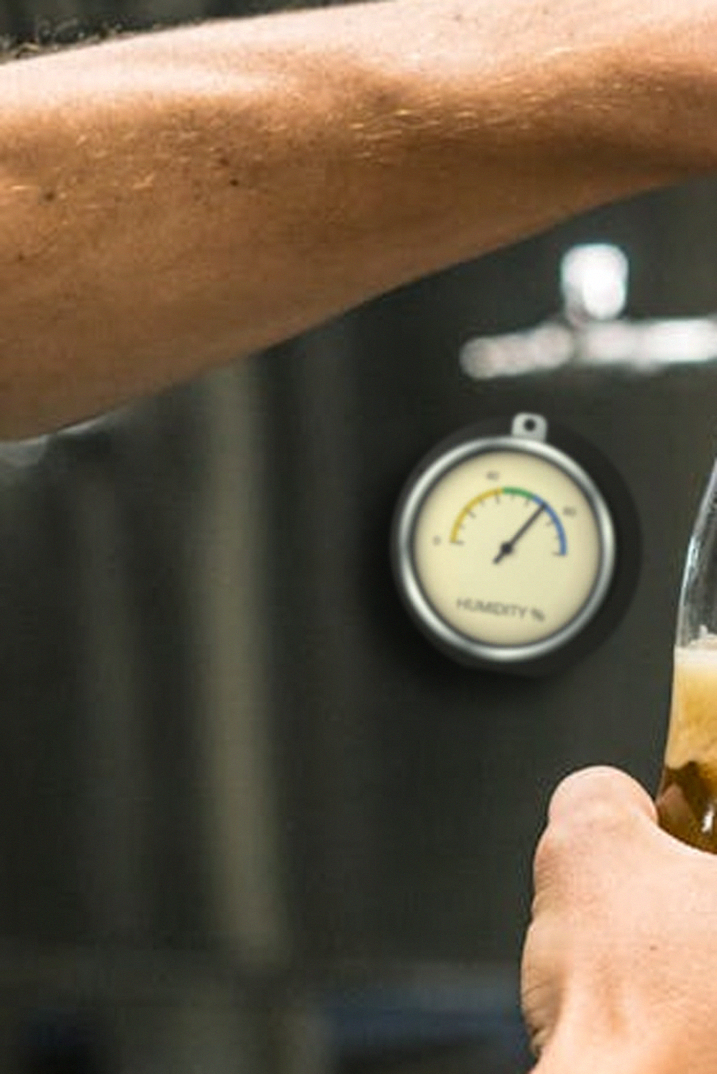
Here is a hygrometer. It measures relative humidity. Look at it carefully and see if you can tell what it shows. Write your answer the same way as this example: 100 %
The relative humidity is 70 %
